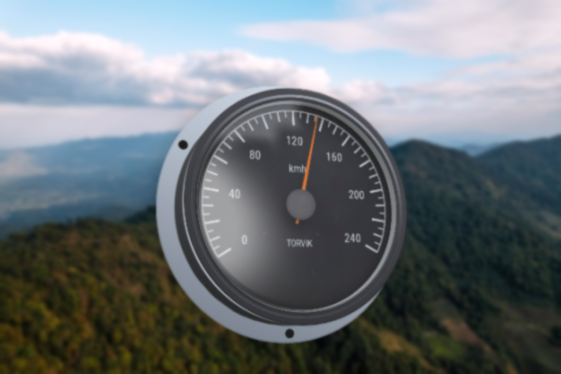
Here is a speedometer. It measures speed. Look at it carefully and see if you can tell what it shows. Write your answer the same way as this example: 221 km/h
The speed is 135 km/h
